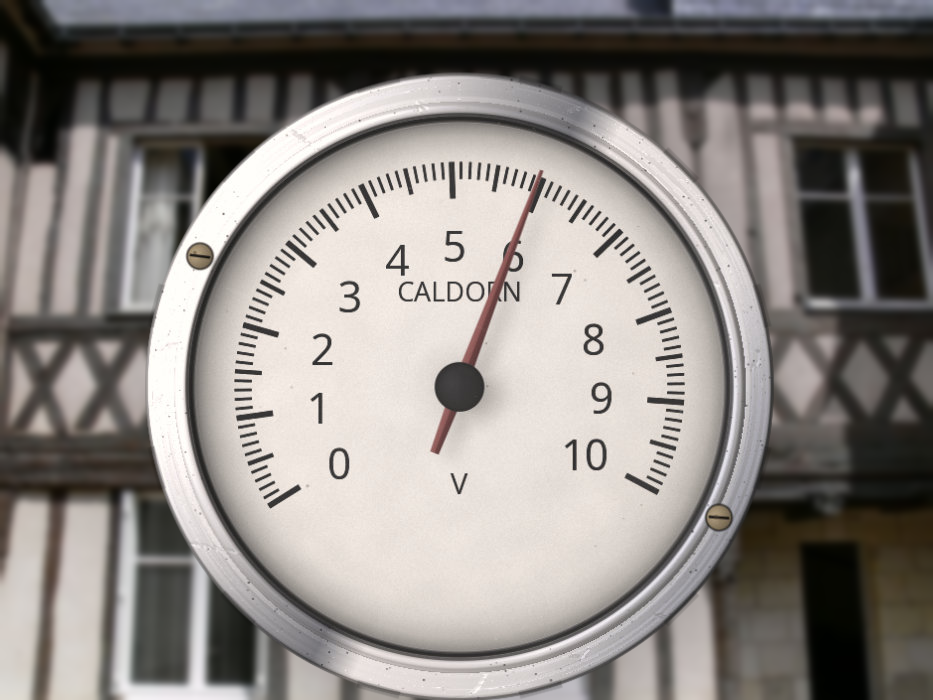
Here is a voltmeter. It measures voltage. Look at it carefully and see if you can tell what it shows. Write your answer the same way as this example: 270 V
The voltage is 5.95 V
